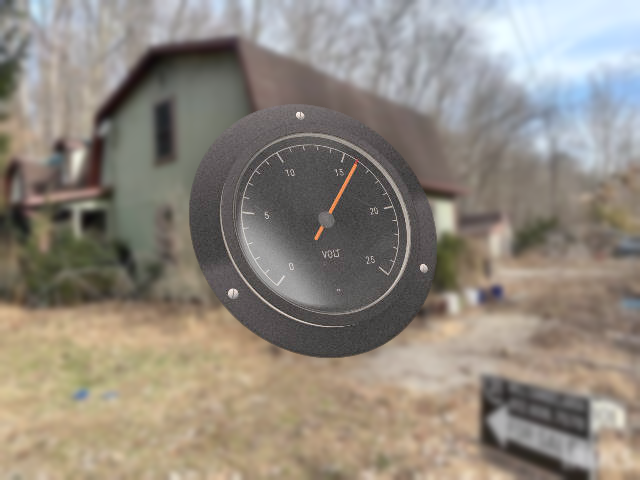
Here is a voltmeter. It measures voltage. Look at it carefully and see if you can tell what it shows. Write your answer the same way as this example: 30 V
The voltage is 16 V
